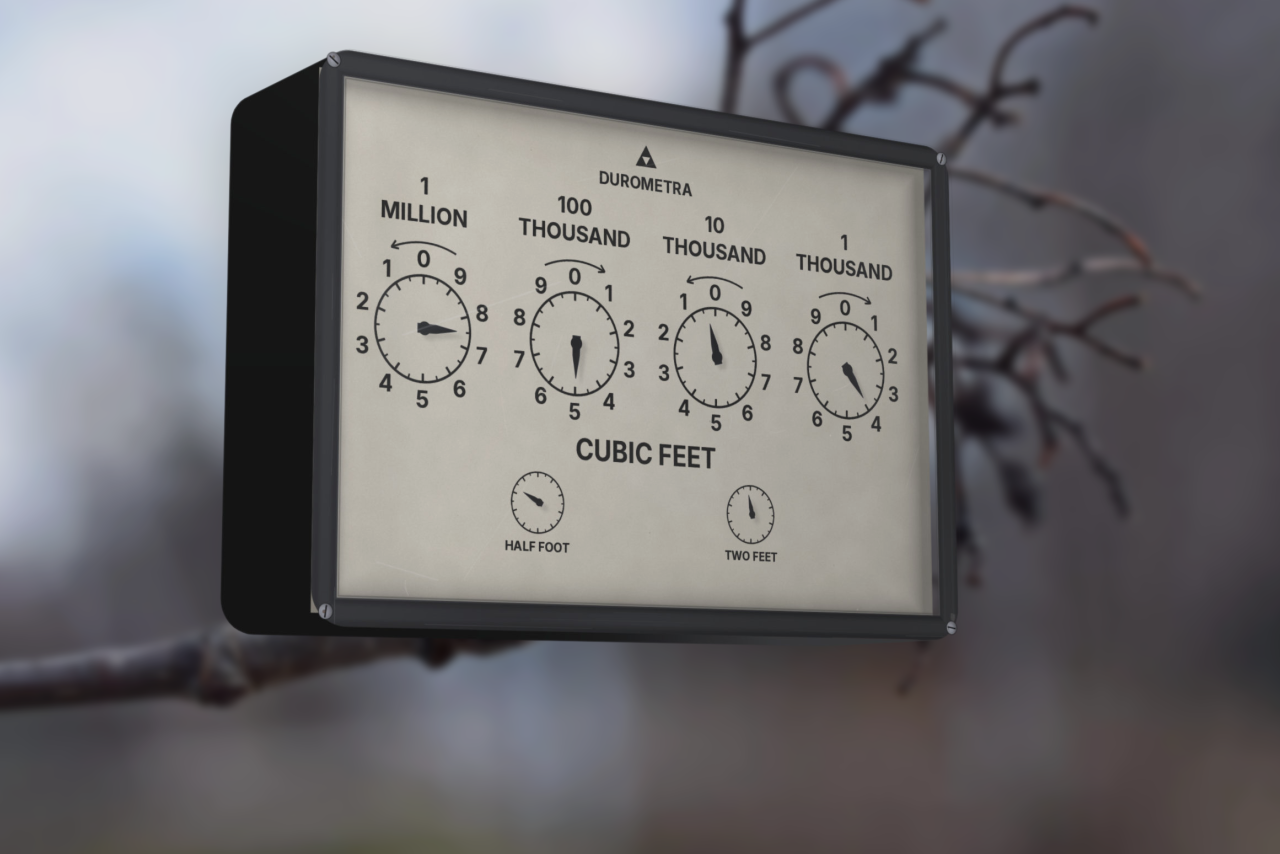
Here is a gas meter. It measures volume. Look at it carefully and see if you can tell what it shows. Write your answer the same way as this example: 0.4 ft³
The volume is 750400 ft³
